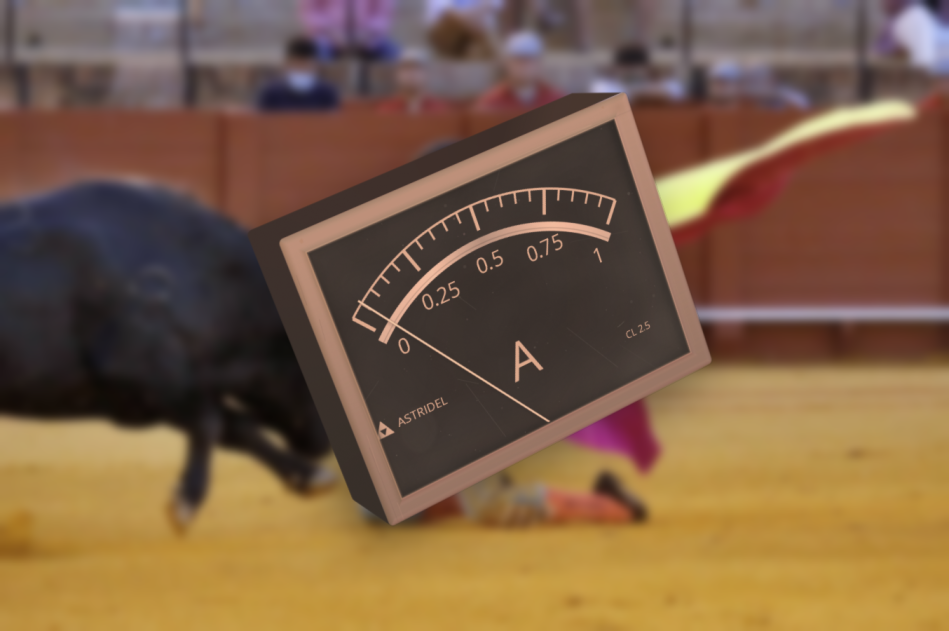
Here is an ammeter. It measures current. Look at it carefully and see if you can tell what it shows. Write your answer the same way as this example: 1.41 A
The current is 0.05 A
